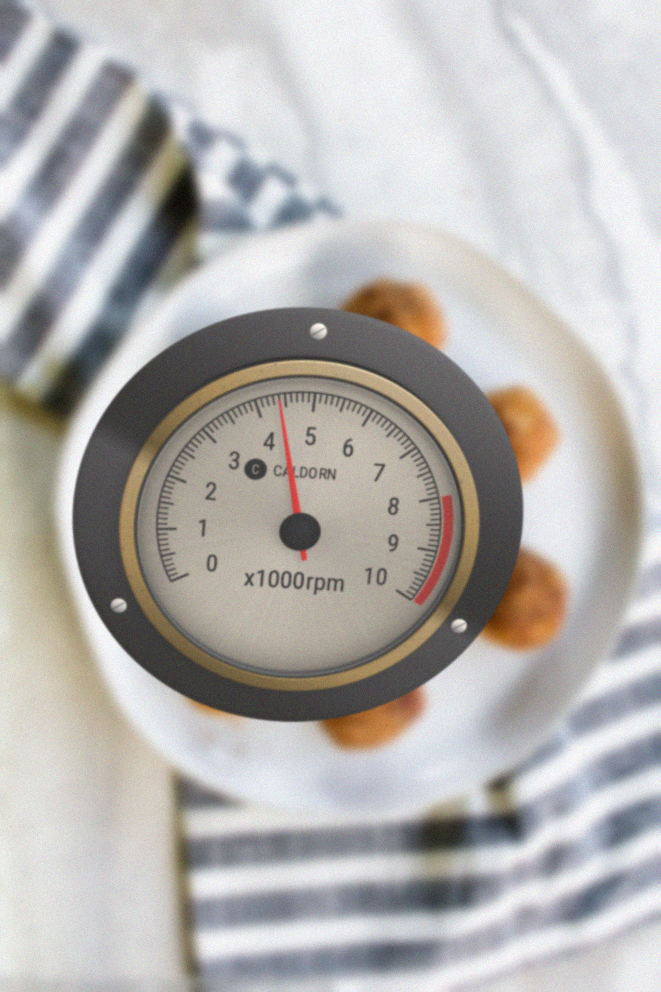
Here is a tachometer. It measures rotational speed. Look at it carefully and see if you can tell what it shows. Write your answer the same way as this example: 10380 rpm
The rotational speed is 4400 rpm
